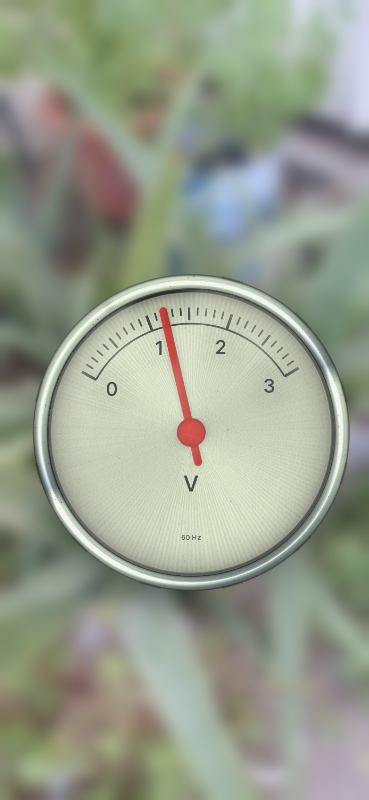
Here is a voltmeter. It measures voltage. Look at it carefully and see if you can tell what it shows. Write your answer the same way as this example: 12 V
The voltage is 1.2 V
